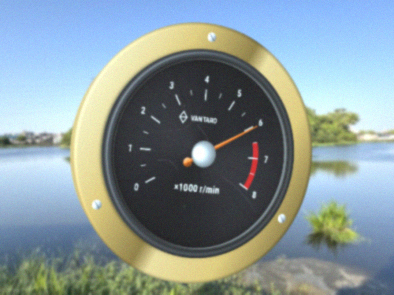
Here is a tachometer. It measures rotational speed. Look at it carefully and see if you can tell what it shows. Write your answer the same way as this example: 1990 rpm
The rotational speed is 6000 rpm
